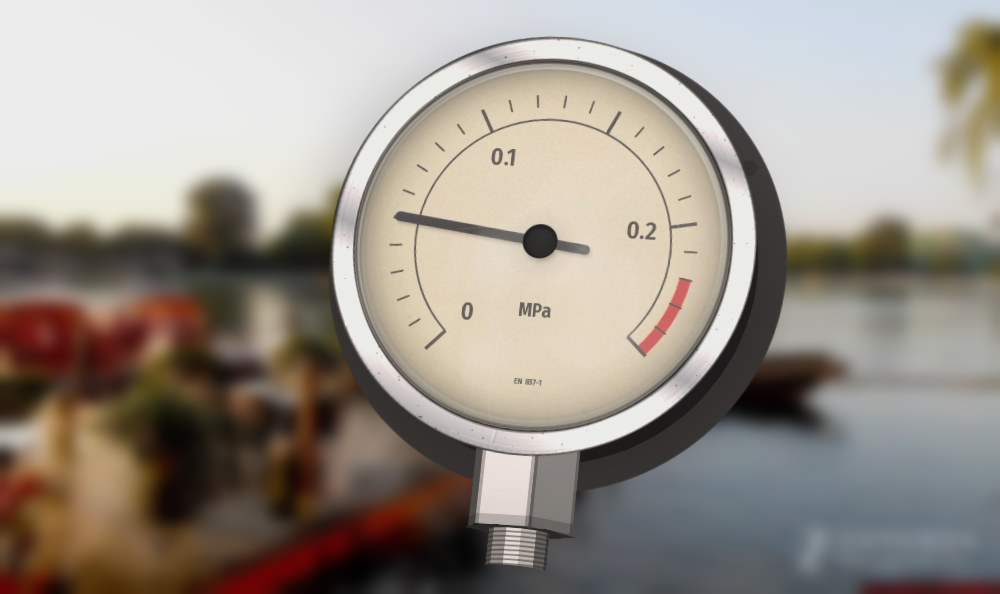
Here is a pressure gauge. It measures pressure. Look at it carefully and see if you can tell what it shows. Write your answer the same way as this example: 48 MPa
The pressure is 0.05 MPa
